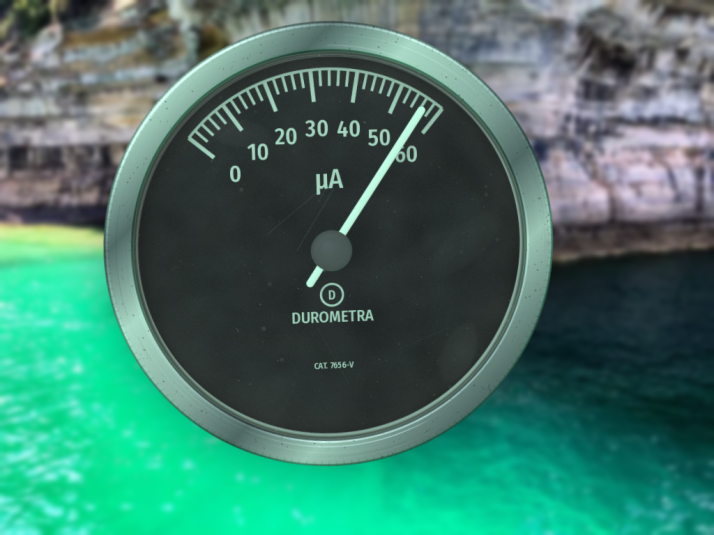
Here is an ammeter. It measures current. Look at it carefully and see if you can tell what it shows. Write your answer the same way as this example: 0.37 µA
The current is 56 µA
